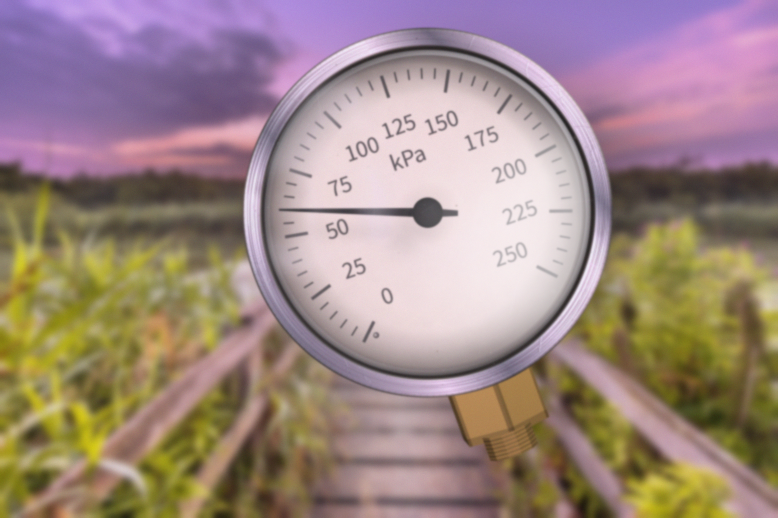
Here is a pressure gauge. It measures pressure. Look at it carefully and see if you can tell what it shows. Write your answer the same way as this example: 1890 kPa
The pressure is 60 kPa
